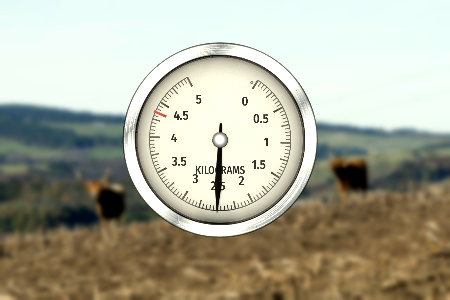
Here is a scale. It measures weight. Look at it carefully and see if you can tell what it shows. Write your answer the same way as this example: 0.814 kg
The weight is 2.5 kg
